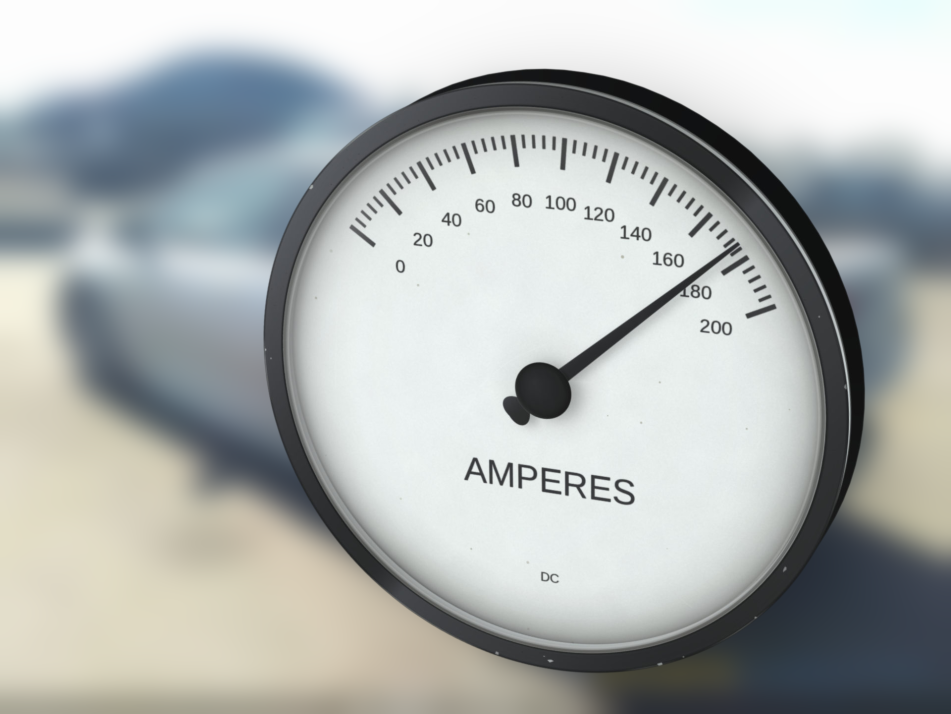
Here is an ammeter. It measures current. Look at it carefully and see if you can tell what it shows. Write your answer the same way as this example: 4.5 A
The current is 174 A
